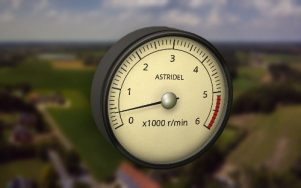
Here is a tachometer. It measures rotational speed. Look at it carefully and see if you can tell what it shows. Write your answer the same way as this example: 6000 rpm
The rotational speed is 400 rpm
